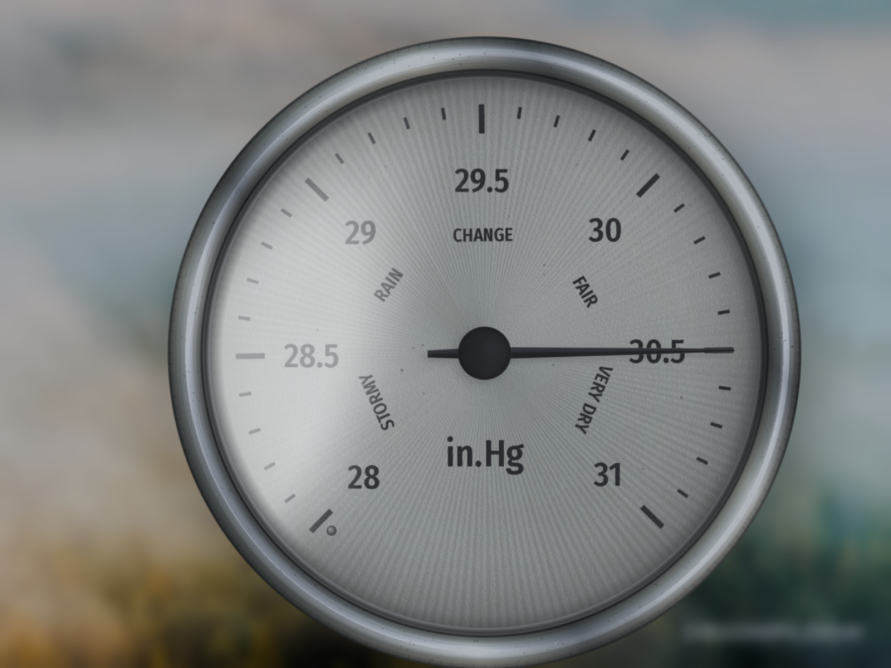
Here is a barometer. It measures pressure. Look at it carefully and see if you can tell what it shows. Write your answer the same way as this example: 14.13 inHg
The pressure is 30.5 inHg
